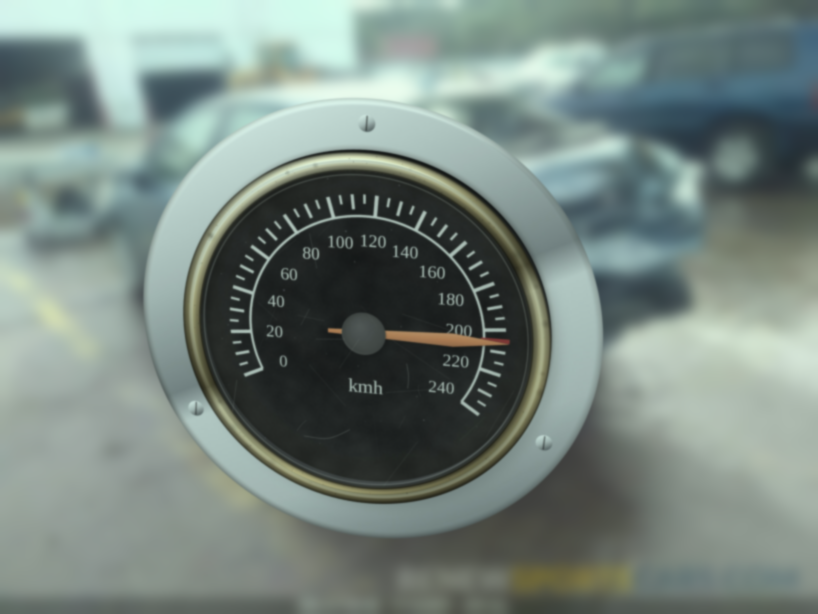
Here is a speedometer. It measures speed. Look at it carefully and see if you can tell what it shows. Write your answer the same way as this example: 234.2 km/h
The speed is 205 km/h
